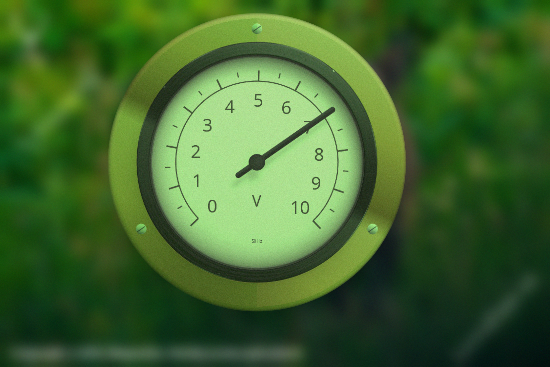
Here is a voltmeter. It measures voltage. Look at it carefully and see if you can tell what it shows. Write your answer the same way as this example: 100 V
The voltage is 7 V
